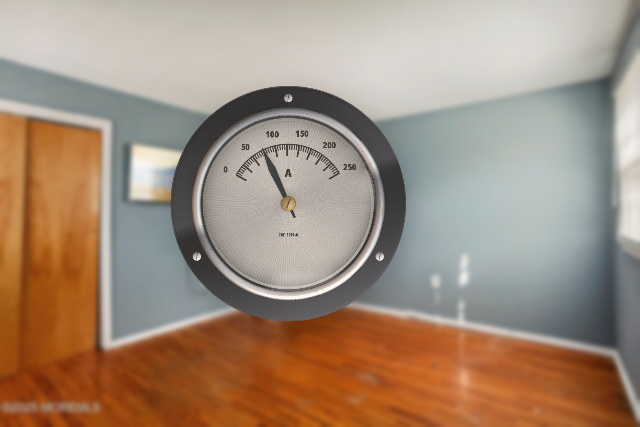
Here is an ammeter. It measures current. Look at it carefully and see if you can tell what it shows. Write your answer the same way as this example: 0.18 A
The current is 75 A
